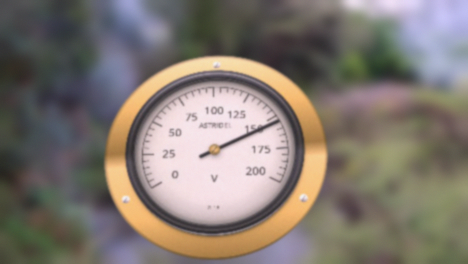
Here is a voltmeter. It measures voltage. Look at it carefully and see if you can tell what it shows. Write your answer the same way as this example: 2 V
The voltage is 155 V
